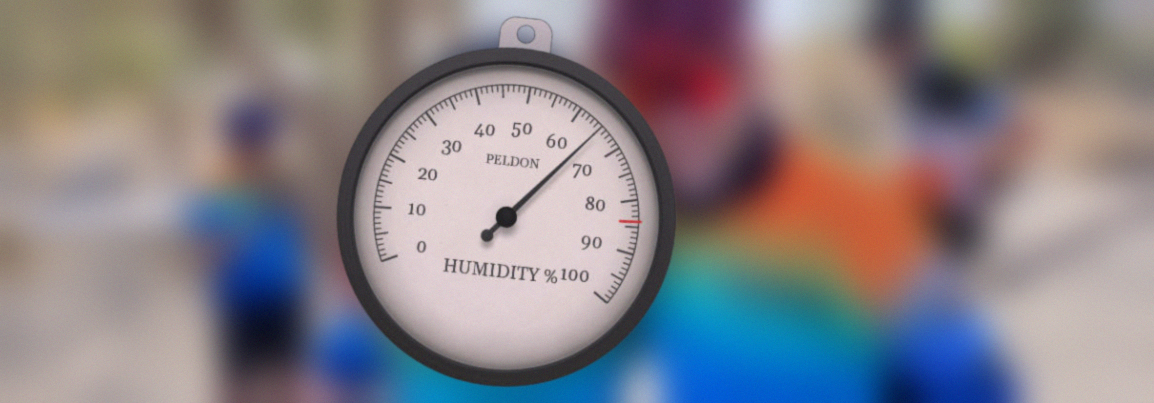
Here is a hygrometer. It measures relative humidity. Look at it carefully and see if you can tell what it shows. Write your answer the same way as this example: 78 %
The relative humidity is 65 %
